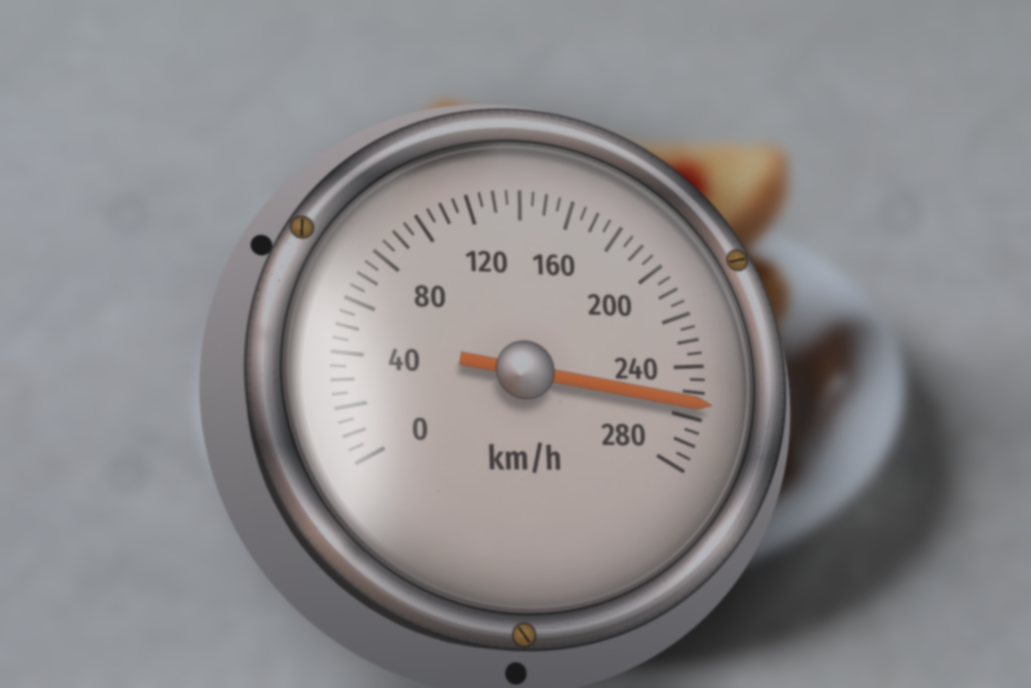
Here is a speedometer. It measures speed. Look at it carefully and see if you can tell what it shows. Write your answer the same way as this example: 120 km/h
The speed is 255 km/h
